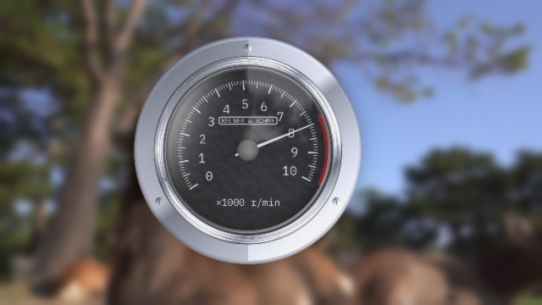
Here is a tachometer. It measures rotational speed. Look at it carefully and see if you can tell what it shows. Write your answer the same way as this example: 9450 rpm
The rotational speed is 8000 rpm
